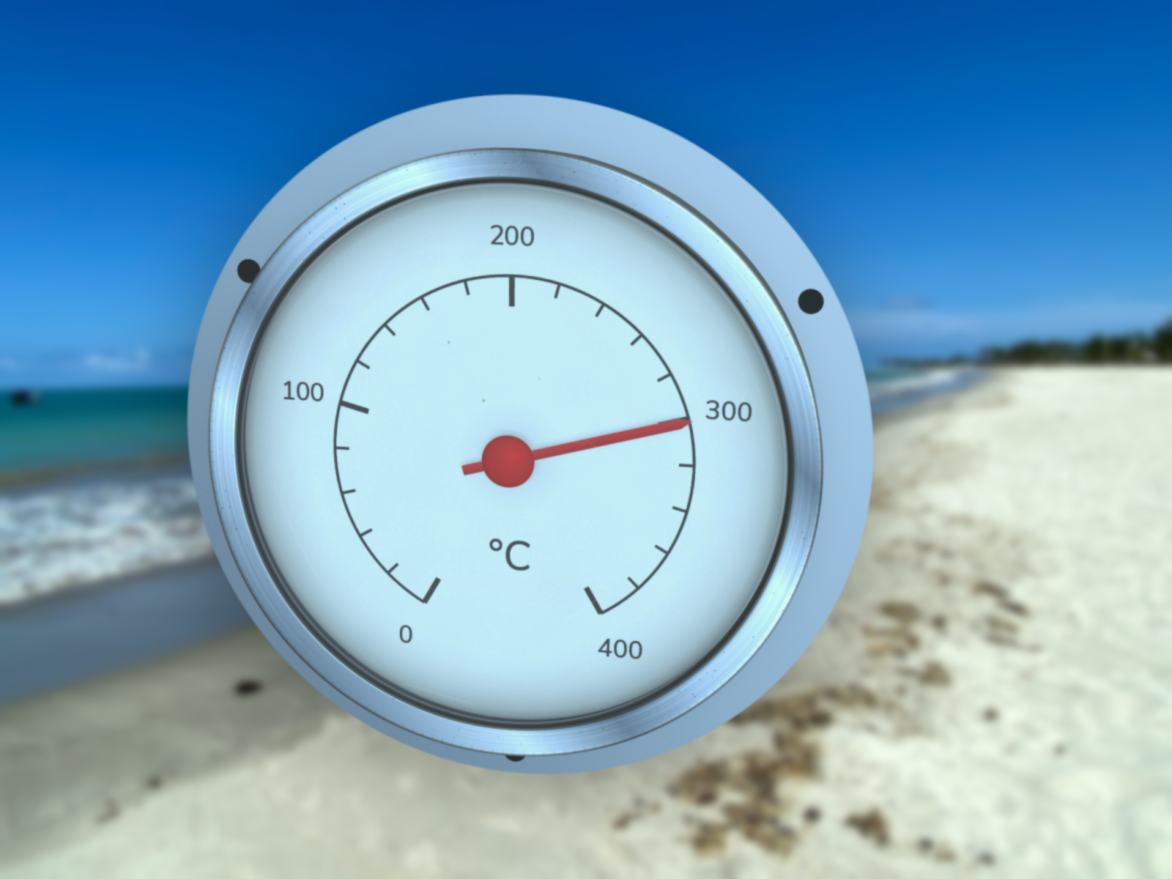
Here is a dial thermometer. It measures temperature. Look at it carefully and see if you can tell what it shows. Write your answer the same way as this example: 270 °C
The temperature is 300 °C
